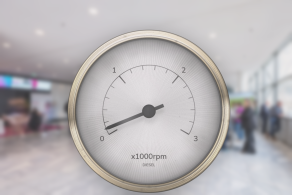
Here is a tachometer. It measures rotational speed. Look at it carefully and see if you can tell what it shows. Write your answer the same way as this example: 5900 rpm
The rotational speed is 100 rpm
